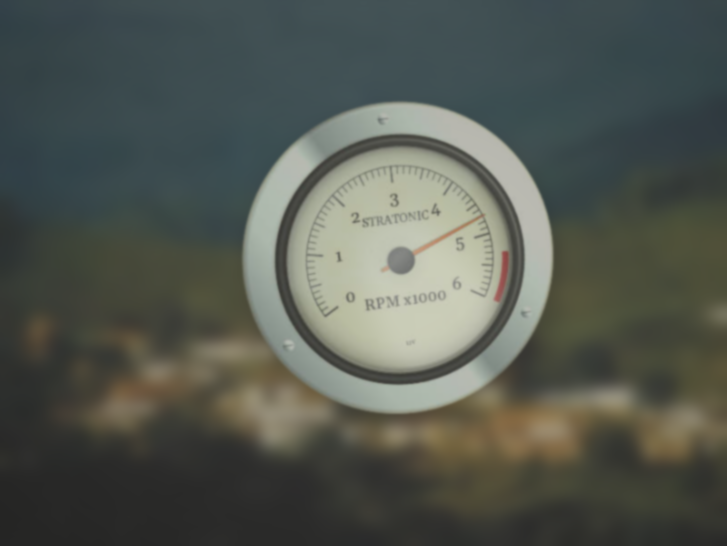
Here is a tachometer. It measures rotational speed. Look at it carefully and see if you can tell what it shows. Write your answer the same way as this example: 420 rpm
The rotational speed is 4700 rpm
